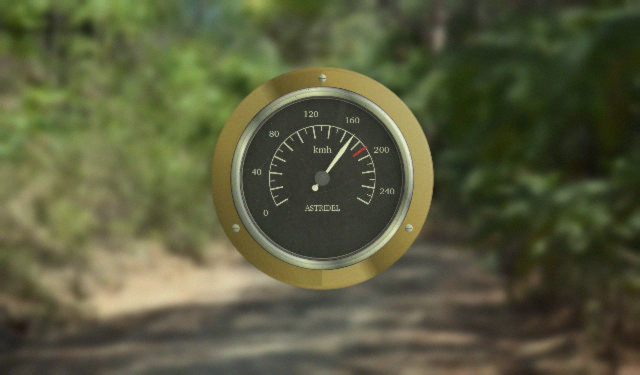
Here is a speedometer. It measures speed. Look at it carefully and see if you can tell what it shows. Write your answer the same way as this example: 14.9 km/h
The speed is 170 km/h
